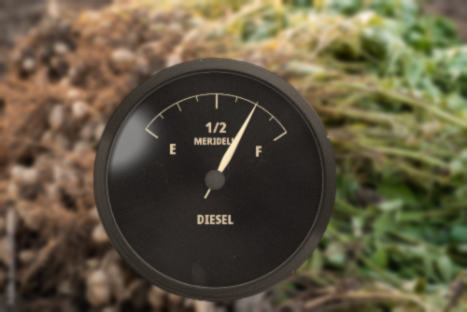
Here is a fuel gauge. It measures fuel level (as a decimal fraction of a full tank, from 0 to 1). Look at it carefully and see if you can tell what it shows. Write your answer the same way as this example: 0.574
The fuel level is 0.75
